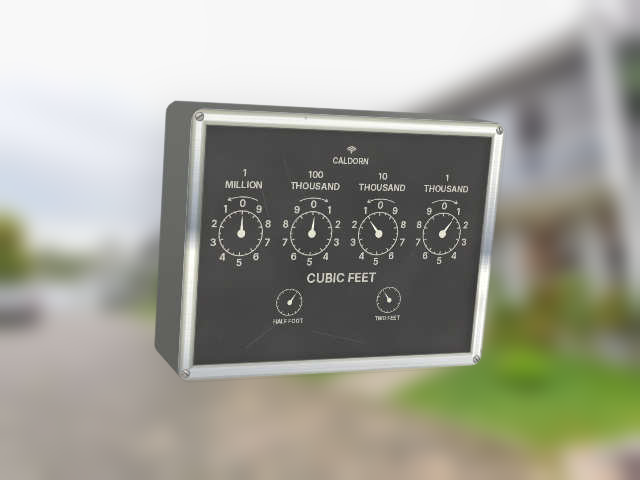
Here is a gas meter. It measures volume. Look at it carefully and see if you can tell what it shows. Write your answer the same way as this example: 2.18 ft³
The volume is 1100 ft³
